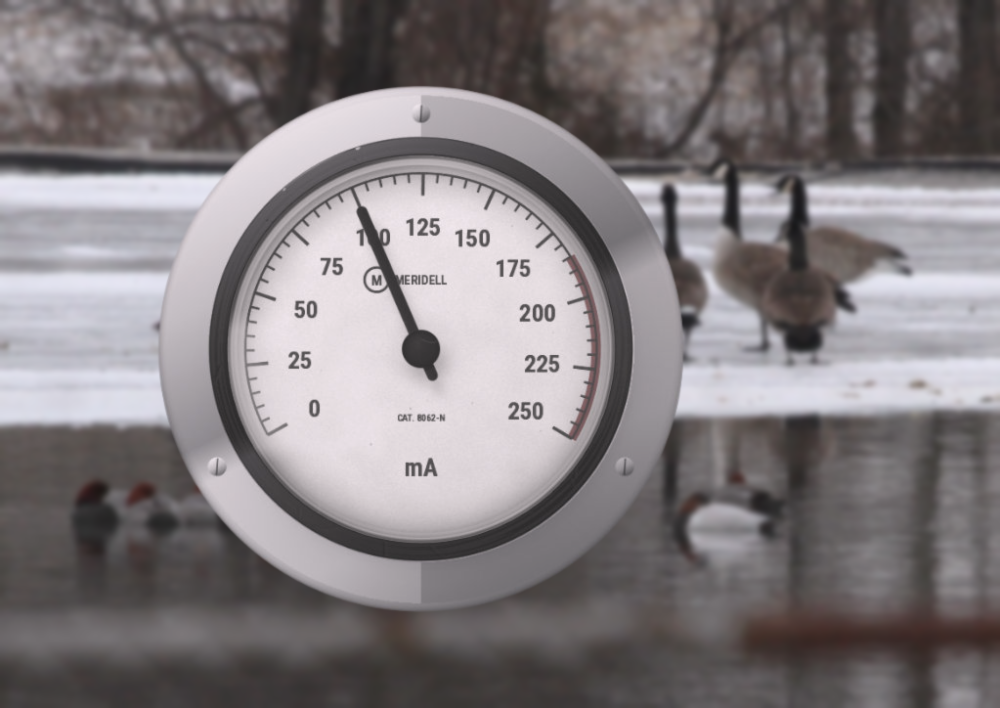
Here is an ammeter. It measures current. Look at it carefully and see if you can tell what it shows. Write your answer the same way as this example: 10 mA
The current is 100 mA
